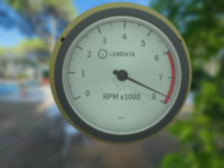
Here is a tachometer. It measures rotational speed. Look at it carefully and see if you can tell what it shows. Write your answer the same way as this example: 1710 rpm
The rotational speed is 7750 rpm
